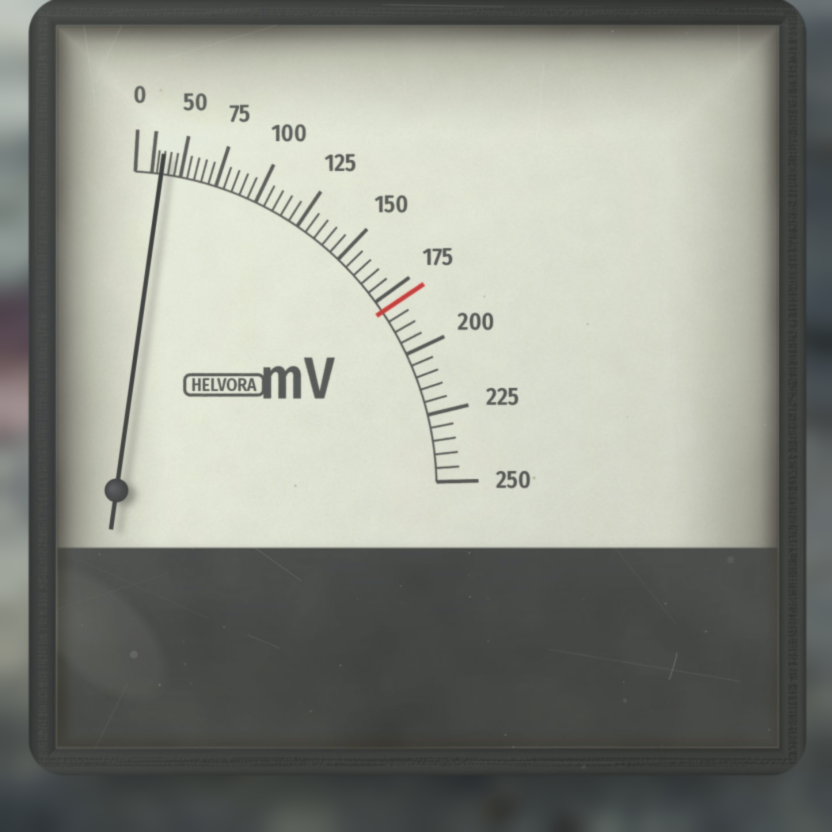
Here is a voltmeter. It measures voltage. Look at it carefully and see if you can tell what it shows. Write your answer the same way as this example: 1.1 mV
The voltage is 35 mV
